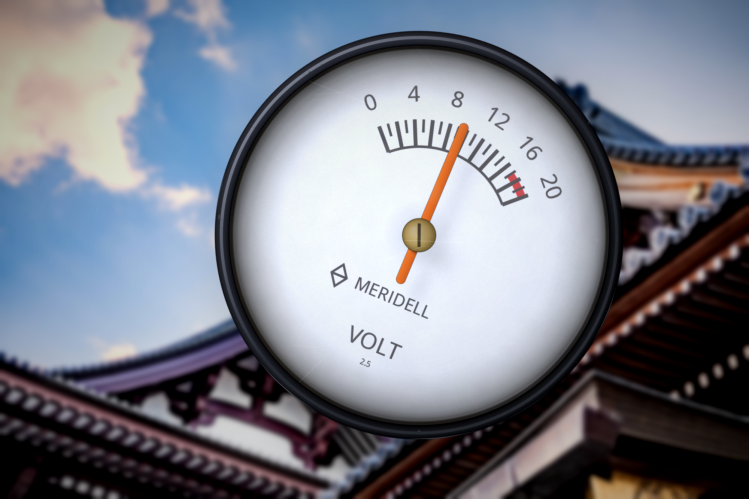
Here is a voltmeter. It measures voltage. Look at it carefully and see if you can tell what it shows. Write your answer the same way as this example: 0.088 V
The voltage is 9.5 V
